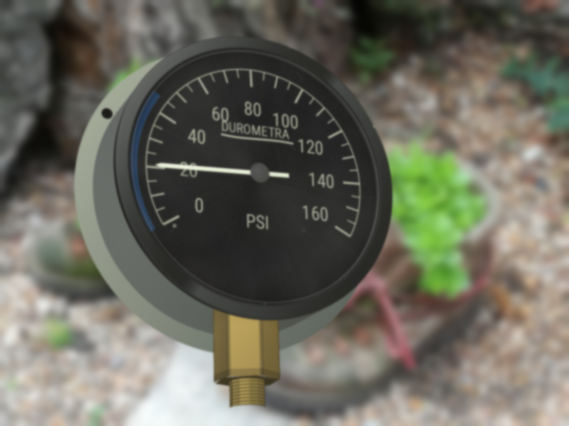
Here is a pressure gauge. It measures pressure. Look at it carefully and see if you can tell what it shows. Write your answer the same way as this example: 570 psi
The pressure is 20 psi
